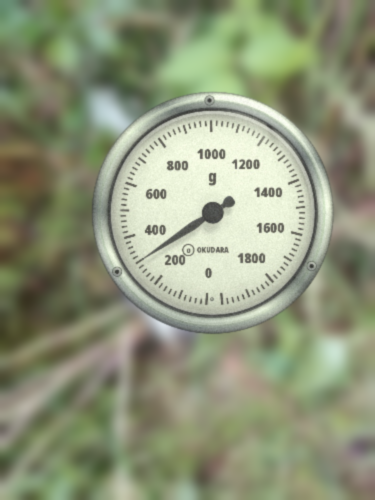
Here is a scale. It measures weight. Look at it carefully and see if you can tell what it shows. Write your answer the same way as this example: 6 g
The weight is 300 g
